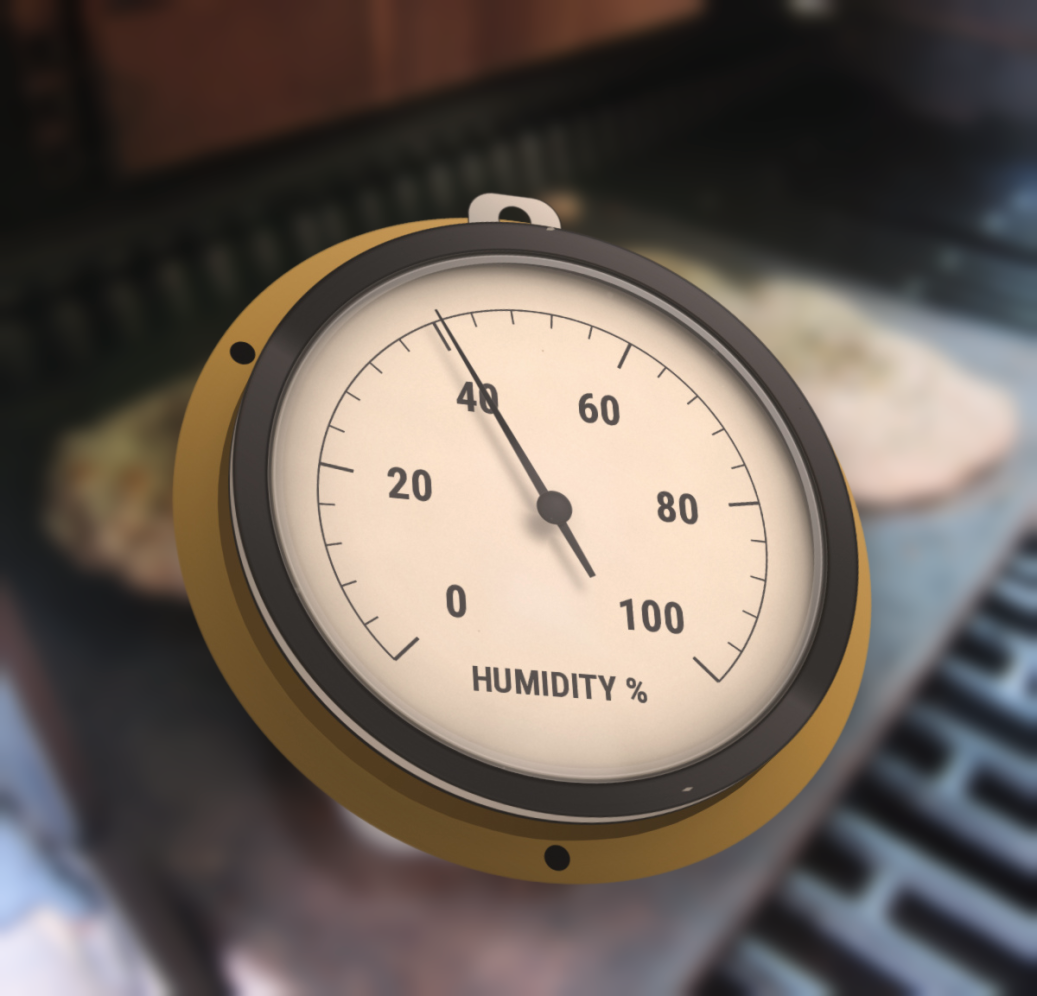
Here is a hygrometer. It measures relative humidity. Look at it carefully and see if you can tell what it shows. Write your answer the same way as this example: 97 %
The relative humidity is 40 %
